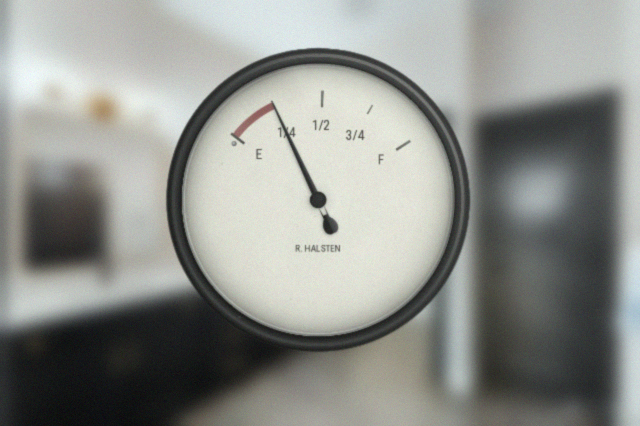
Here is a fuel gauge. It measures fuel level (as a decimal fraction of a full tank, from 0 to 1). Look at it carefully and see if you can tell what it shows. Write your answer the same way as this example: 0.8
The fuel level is 0.25
